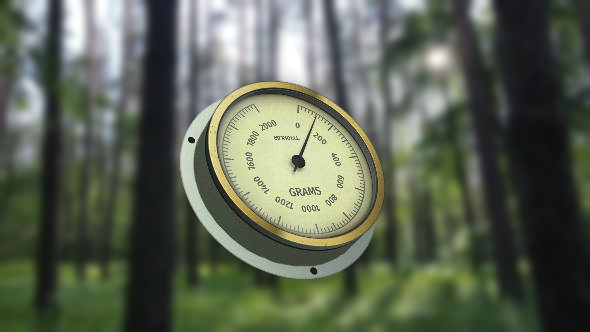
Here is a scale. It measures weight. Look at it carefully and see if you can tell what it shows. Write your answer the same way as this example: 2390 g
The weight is 100 g
